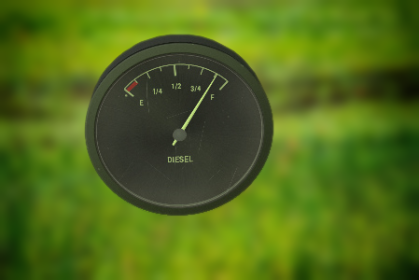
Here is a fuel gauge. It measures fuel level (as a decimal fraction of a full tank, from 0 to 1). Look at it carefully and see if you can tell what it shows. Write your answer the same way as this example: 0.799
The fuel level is 0.875
